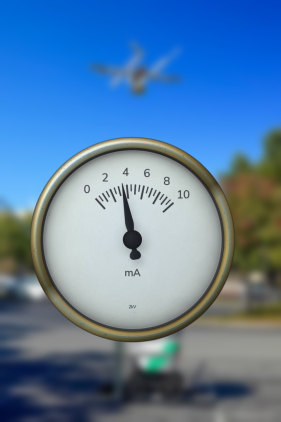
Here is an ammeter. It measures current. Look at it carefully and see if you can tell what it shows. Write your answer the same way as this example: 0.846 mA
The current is 3.5 mA
